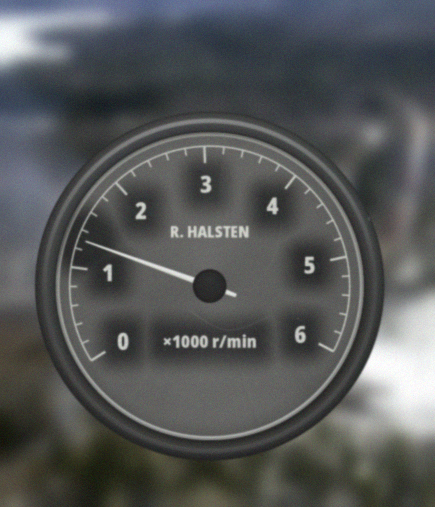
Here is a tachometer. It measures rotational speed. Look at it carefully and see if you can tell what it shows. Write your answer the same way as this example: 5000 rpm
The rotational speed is 1300 rpm
